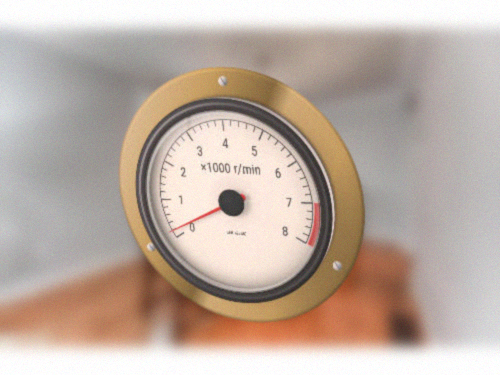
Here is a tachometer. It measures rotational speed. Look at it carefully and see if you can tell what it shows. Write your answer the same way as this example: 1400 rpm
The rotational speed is 200 rpm
